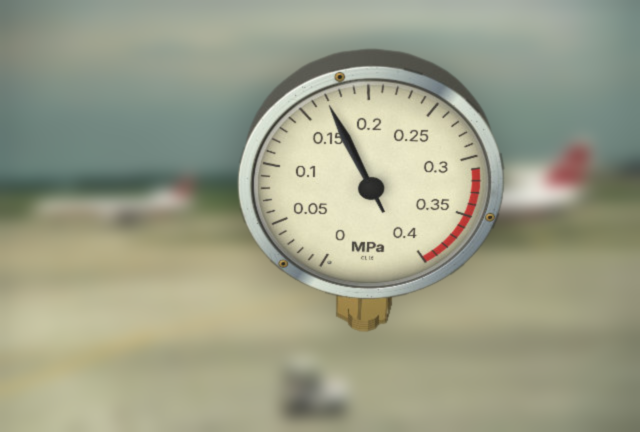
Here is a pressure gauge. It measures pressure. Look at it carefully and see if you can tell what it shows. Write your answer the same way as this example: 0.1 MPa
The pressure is 0.17 MPa
